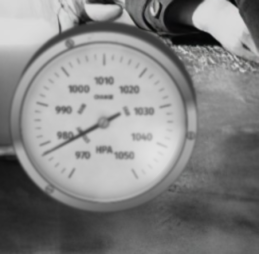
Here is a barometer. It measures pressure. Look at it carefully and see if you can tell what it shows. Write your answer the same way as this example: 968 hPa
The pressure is 978 hPa
